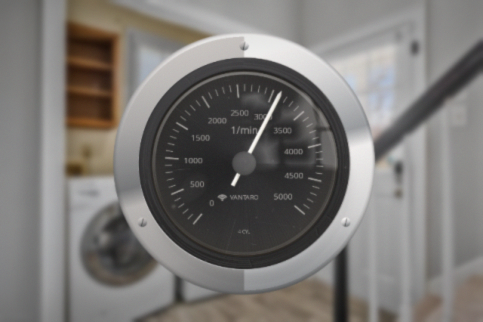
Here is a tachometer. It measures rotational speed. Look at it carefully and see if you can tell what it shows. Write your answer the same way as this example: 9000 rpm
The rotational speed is 3100 rpm
